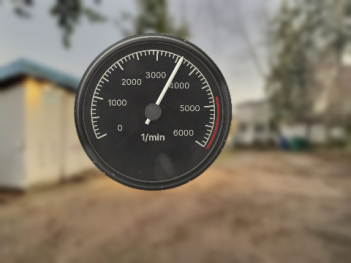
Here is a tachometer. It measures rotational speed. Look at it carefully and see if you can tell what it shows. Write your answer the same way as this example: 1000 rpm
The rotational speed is 3600 rpm
